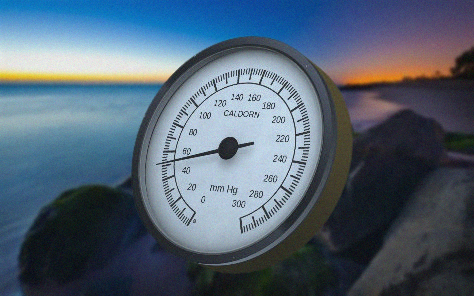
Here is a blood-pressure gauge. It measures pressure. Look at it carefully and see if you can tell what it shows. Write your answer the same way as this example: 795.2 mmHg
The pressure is 50 mmHg
